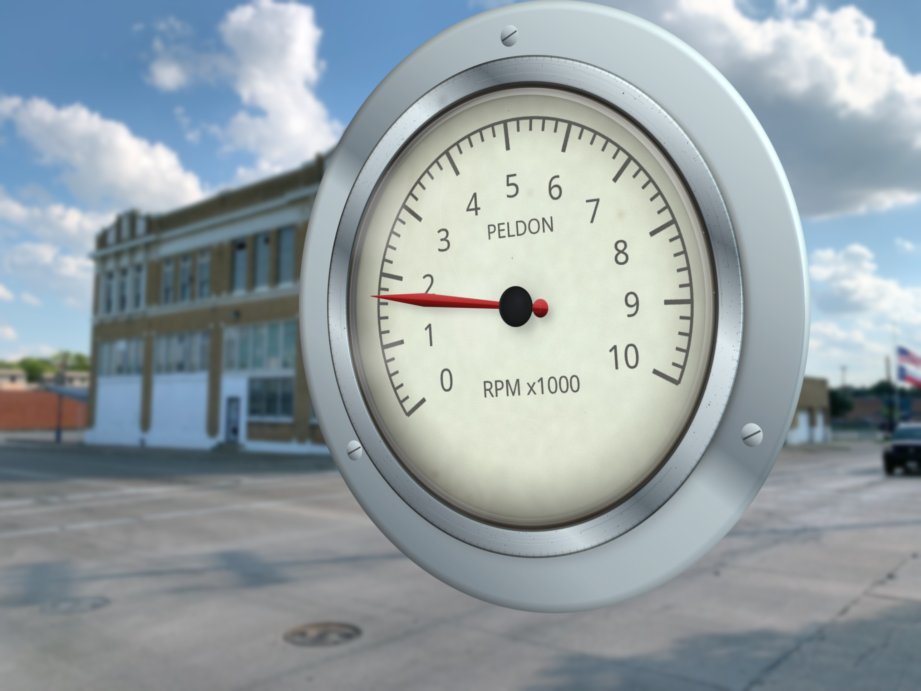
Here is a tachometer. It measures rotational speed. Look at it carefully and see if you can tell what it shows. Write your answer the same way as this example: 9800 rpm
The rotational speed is 1700 rpm
